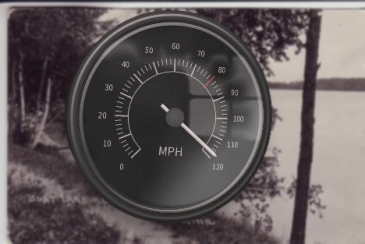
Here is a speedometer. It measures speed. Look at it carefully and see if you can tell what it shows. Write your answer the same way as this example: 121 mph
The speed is 118 mph
